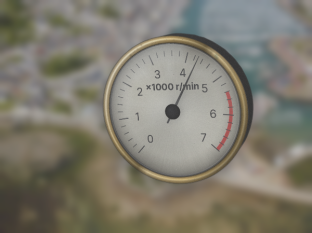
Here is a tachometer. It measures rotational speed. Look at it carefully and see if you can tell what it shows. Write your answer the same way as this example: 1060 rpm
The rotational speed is 4300 rpm
